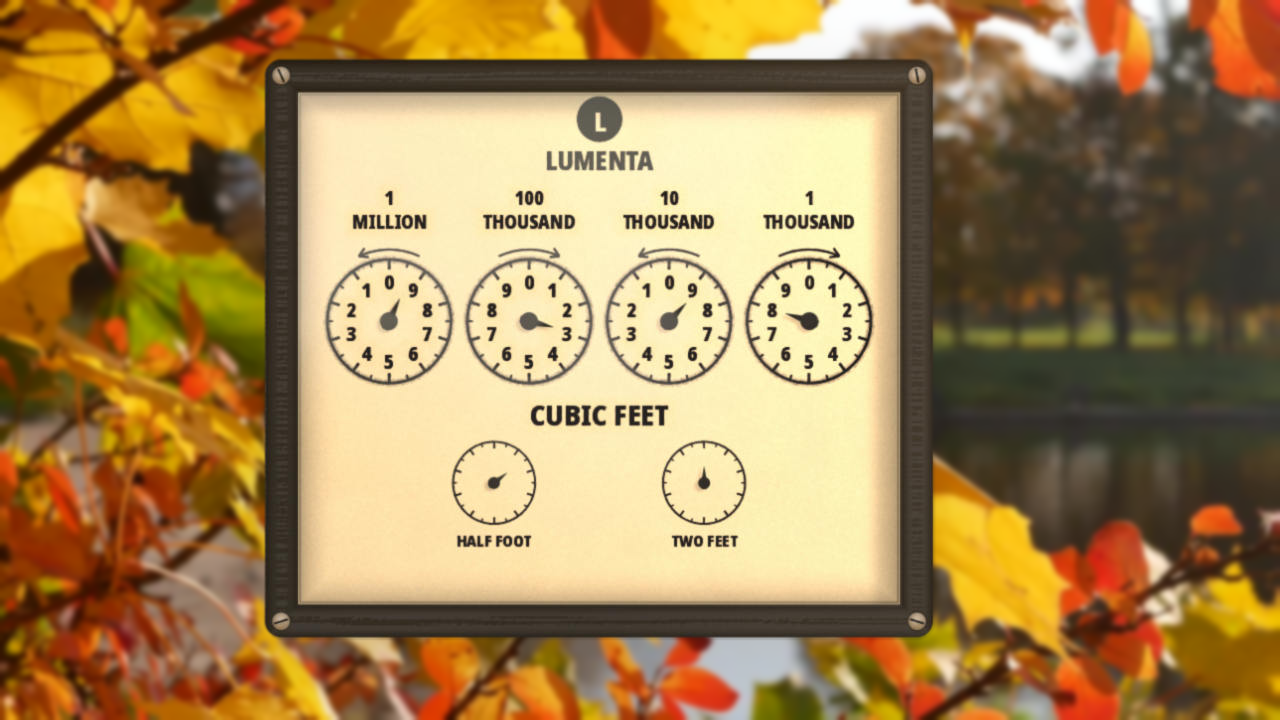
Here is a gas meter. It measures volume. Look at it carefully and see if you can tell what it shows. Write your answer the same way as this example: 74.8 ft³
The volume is 928800 ft³
